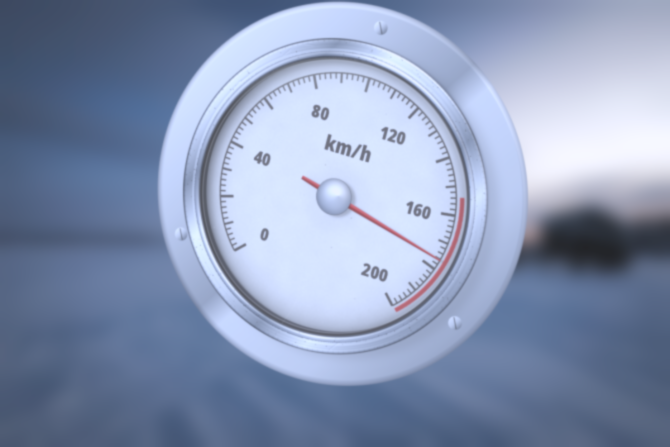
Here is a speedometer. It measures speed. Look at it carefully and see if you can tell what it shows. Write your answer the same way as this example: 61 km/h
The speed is 176 km/h
